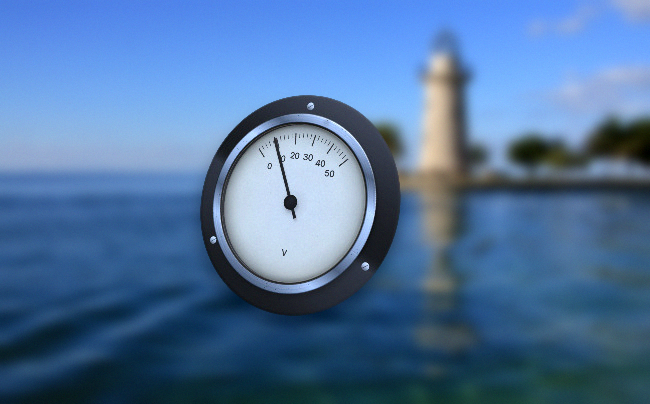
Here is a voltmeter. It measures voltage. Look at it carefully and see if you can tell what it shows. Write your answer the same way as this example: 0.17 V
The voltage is 10 V
